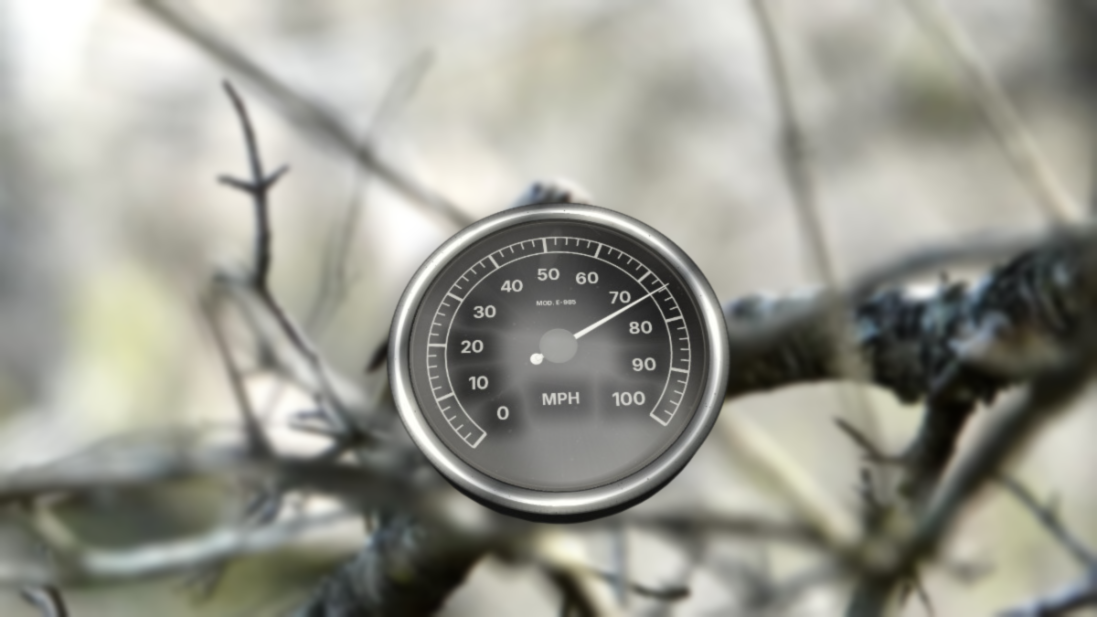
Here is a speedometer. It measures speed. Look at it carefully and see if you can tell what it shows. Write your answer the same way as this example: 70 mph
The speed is 74 mph
